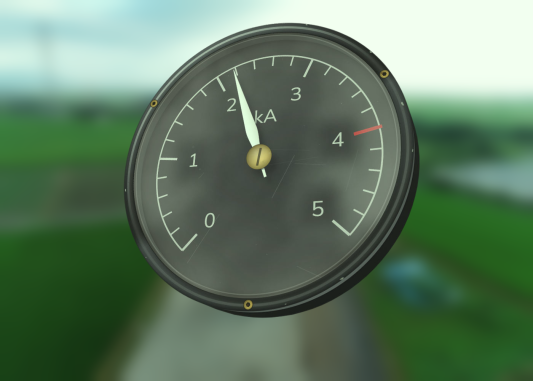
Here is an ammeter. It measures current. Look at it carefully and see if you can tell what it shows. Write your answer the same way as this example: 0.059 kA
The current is 2.2 kA
